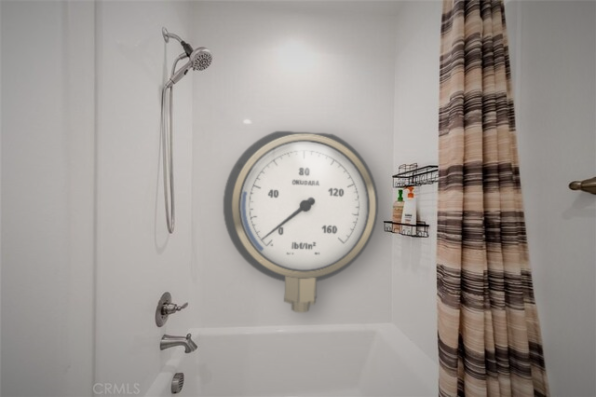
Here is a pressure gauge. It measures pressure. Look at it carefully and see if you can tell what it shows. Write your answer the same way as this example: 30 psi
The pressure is 5 psi
